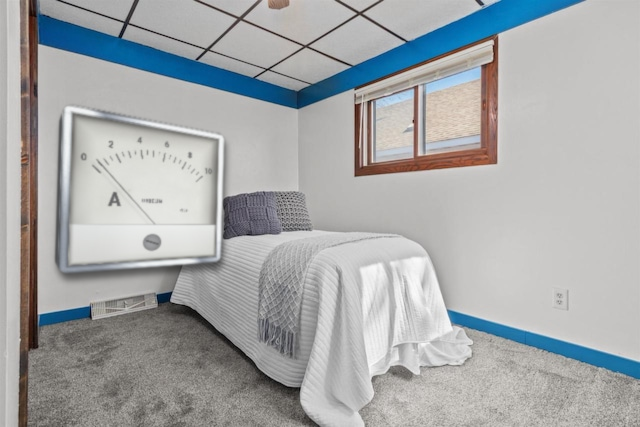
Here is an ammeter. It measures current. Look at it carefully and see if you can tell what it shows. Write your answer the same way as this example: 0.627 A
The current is 0.5 A
